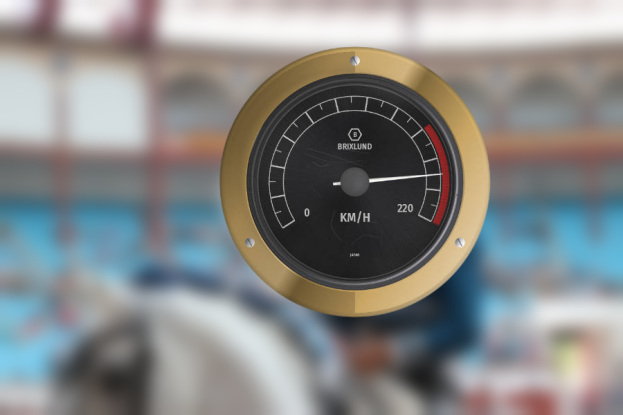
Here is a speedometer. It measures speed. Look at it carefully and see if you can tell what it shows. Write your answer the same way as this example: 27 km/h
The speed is 190 km/h
